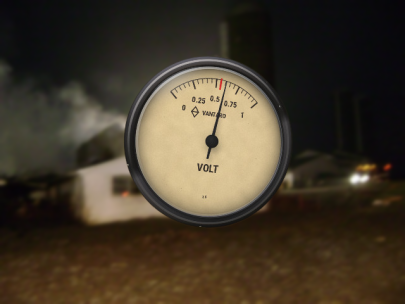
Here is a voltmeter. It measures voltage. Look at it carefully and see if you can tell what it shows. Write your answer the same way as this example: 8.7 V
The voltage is 0.6 V
